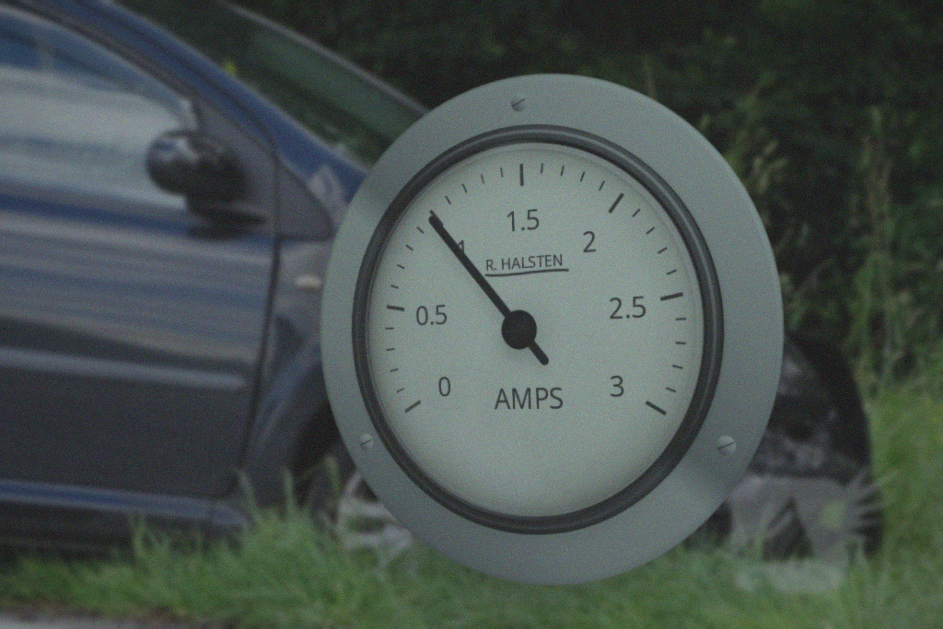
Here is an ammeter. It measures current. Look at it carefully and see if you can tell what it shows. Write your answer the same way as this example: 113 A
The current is 1 A
